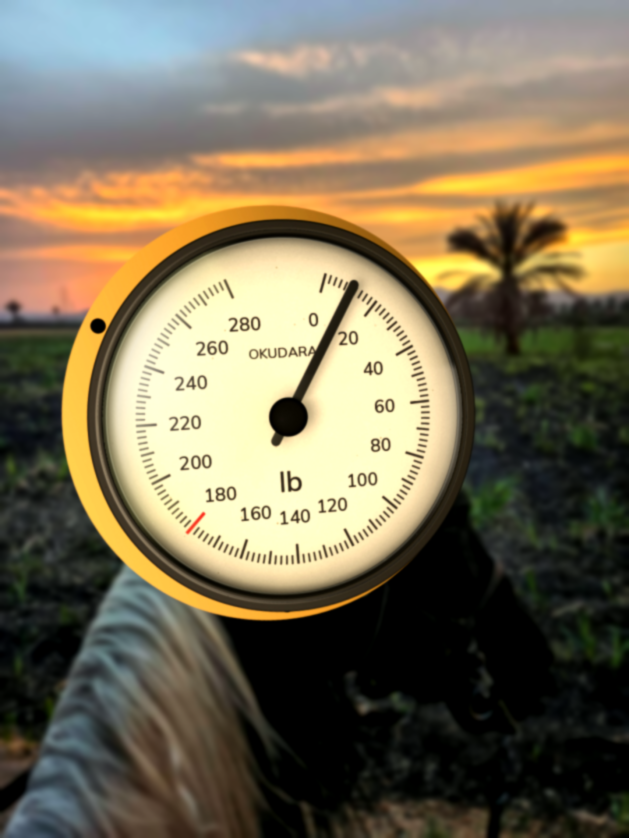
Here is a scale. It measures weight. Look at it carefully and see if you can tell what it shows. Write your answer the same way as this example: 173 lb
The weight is 10 lb
